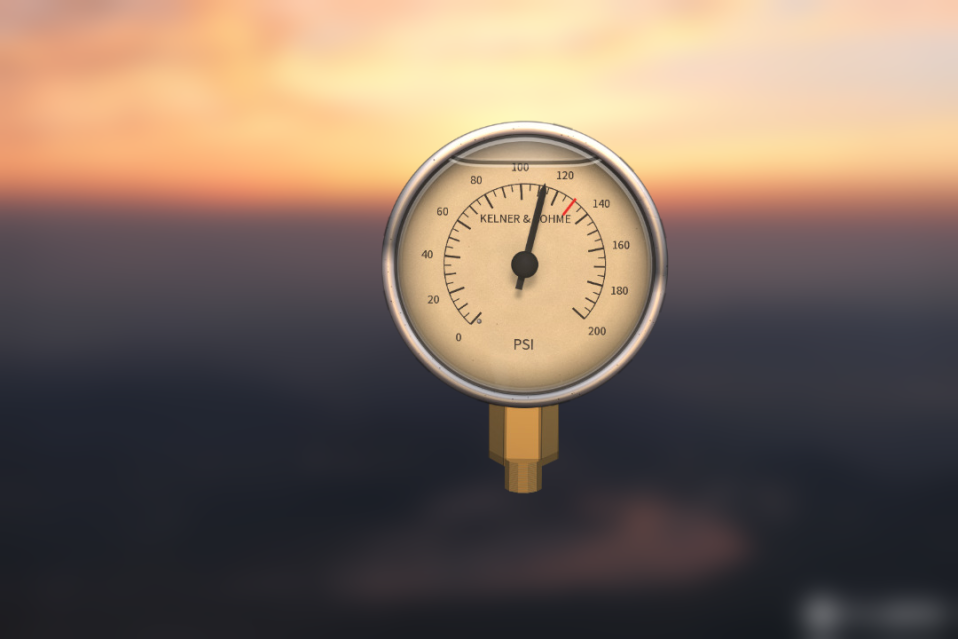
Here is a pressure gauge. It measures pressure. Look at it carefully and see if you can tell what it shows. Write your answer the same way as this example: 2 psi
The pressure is 112.5 psi
